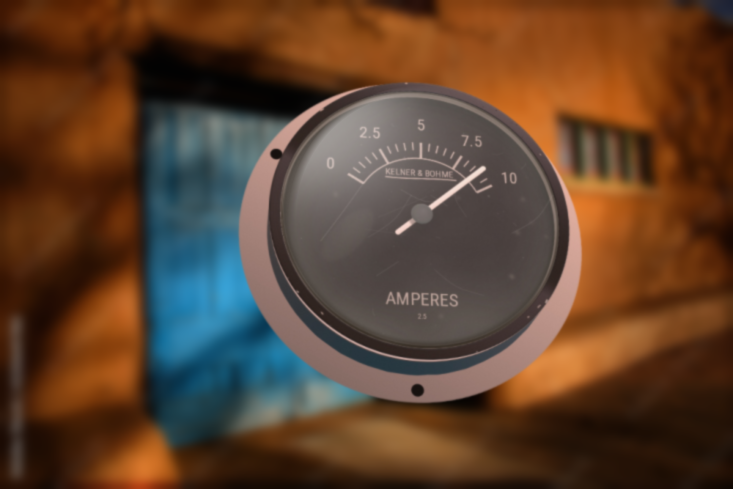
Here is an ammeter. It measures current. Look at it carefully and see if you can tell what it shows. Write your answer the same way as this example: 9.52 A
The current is 9 A
